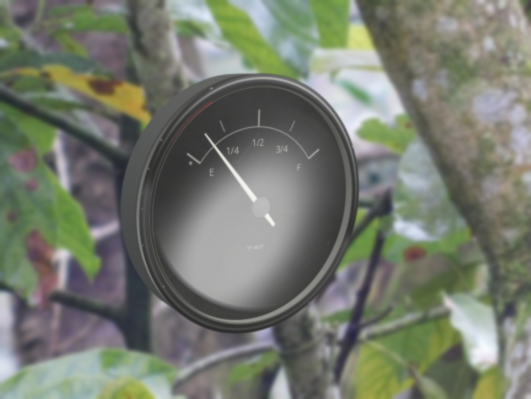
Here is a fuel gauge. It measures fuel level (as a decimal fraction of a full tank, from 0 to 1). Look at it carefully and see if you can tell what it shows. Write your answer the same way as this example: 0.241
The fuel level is 0.125
